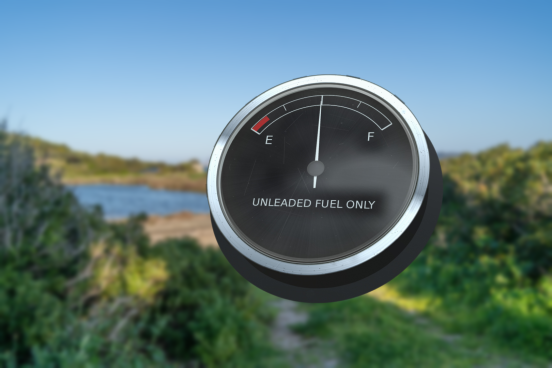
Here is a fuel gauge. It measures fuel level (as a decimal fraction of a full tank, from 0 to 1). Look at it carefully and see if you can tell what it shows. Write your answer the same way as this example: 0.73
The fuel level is 0.5
